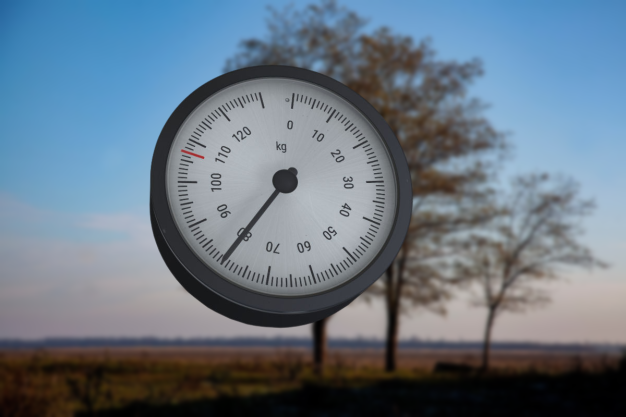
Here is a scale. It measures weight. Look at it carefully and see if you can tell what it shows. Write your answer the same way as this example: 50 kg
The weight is 80 kg
